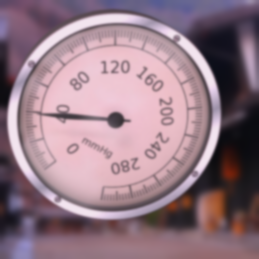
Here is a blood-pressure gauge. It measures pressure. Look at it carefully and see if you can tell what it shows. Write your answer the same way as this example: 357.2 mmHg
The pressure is 40 mmHg
